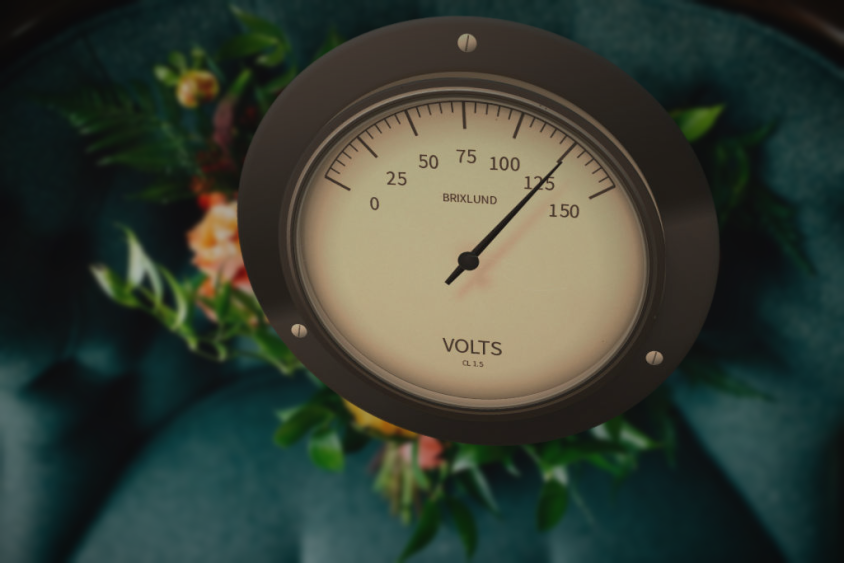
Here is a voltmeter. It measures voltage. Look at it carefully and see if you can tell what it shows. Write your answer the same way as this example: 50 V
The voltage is 125 V
